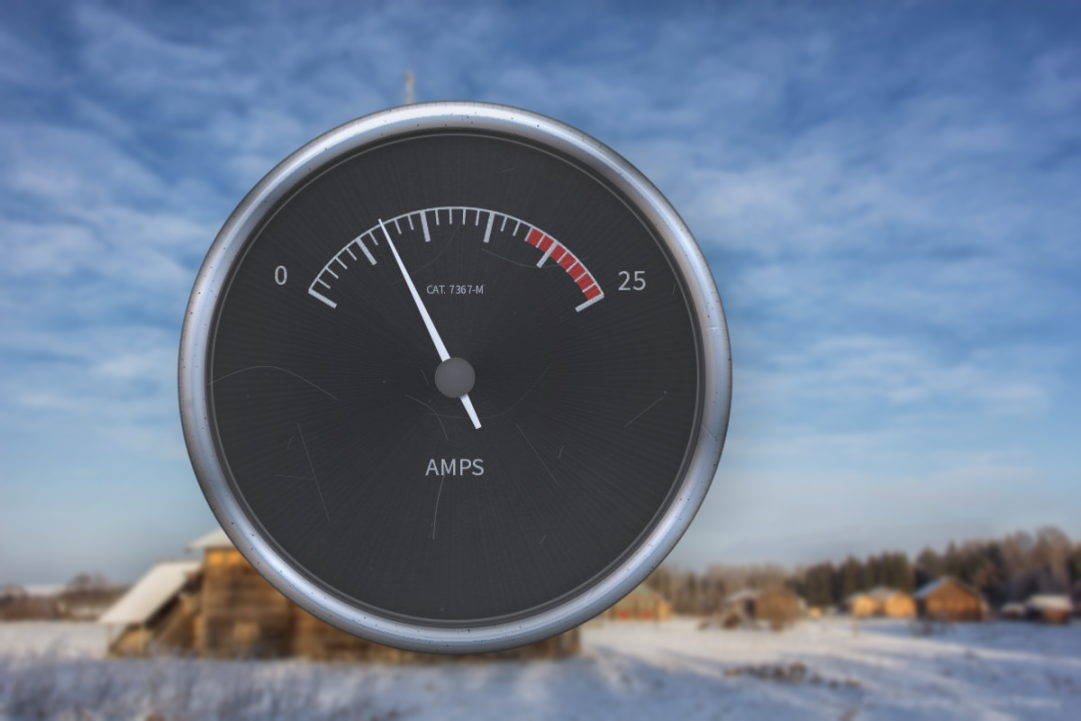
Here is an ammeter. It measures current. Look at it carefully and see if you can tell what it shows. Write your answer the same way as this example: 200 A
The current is 7 A
